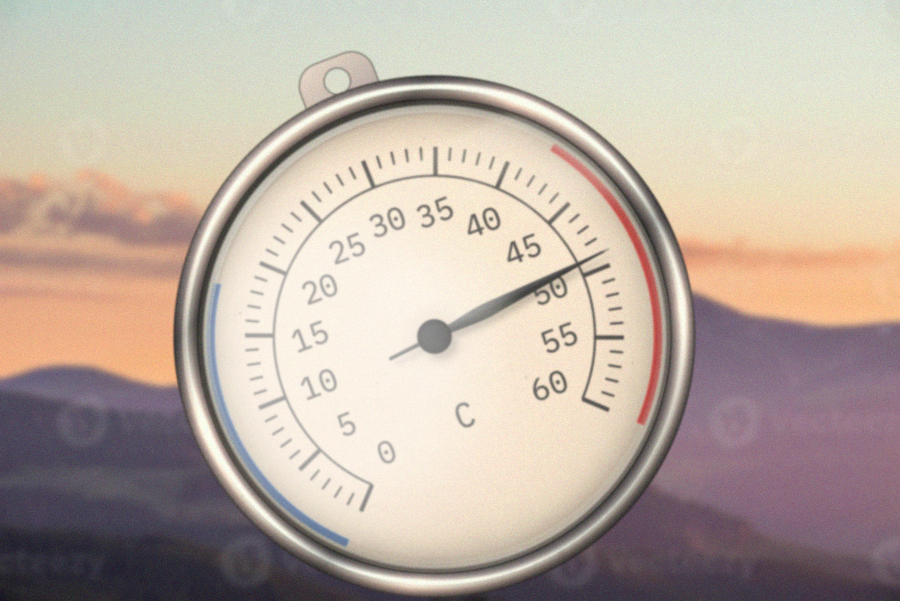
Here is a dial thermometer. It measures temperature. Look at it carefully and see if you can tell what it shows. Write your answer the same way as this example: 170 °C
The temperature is 49 °C
